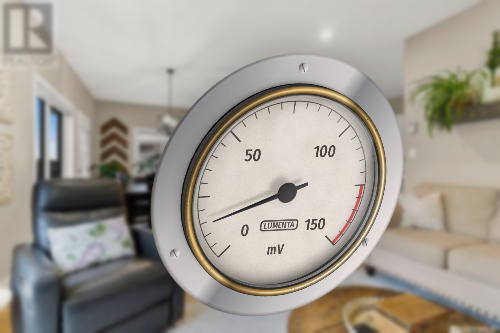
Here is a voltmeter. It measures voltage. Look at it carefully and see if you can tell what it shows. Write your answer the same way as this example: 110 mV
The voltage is 15 mV
